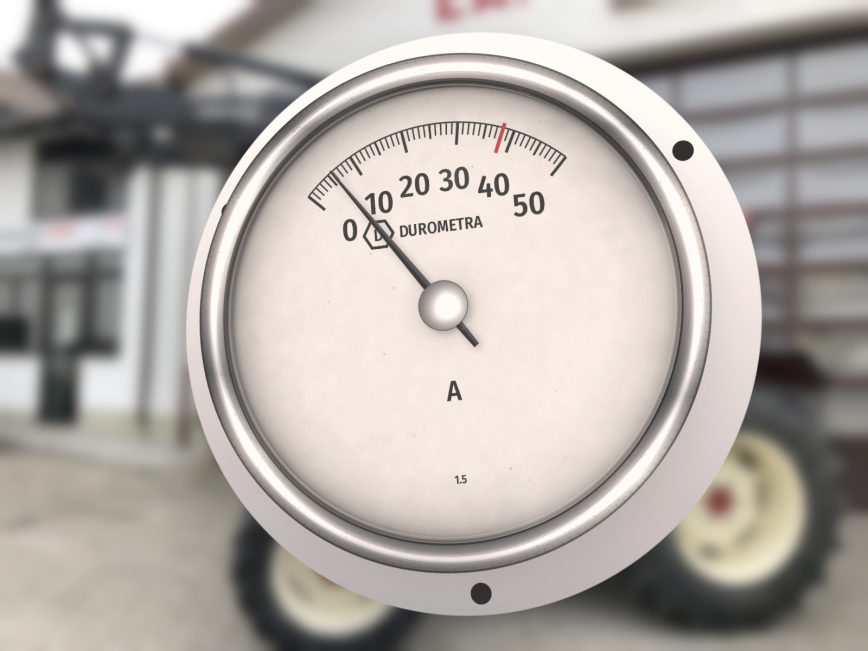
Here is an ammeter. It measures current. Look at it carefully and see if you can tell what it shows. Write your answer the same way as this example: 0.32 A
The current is 6 A
